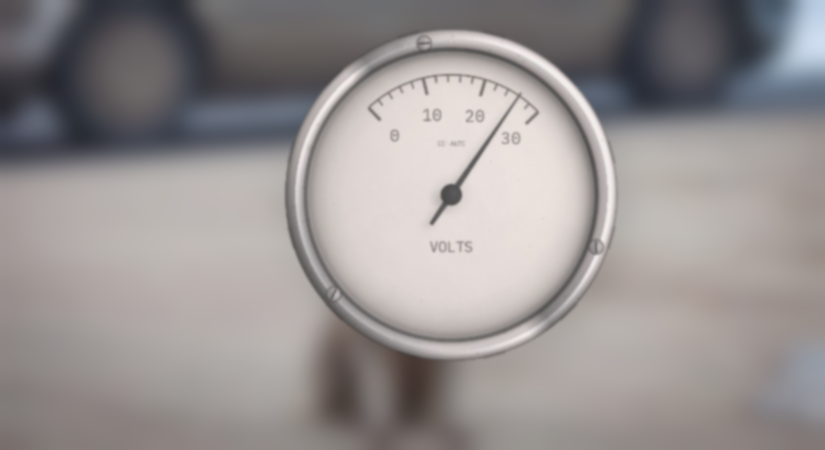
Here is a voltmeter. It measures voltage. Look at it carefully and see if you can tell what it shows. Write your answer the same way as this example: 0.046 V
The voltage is 26 V
